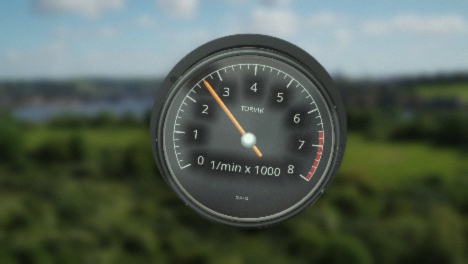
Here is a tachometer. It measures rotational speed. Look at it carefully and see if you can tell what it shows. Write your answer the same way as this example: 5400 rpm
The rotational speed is 2600 rpm
